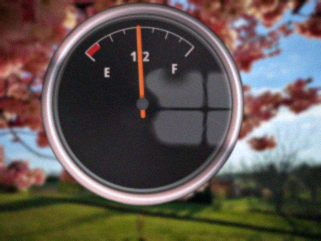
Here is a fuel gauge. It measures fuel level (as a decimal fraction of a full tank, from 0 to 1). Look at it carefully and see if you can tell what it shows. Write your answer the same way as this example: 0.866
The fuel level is 0.5
